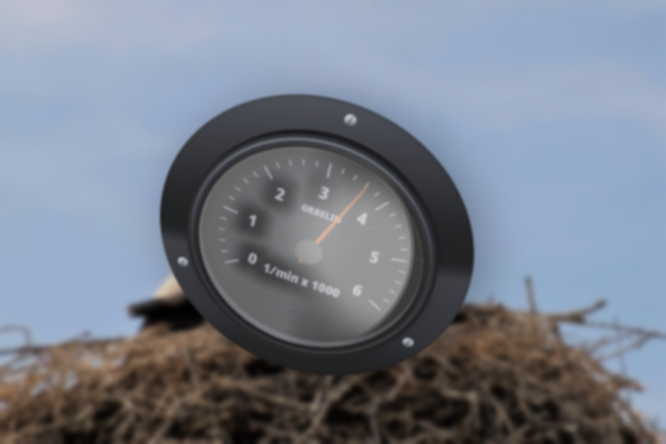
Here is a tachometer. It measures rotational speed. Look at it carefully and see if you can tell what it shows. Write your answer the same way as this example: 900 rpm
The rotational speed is 3600 rpm
